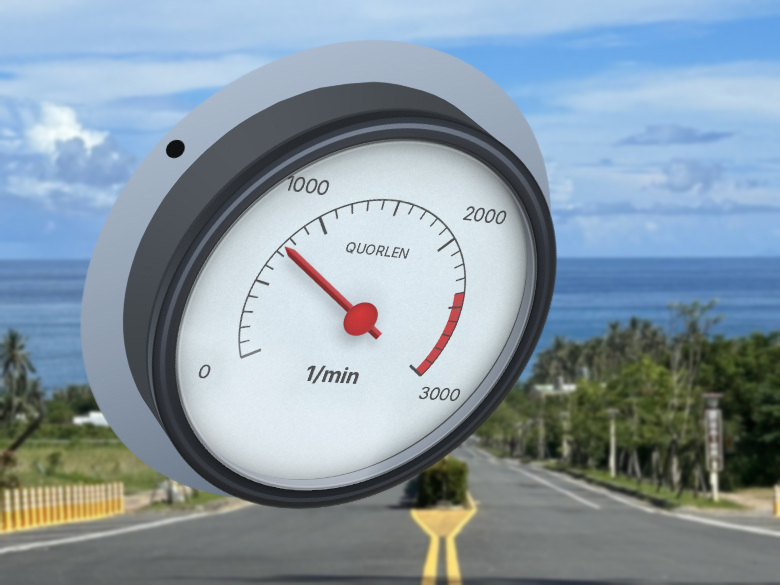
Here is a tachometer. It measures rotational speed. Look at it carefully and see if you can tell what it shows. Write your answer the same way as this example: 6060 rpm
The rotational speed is 750 rpm
